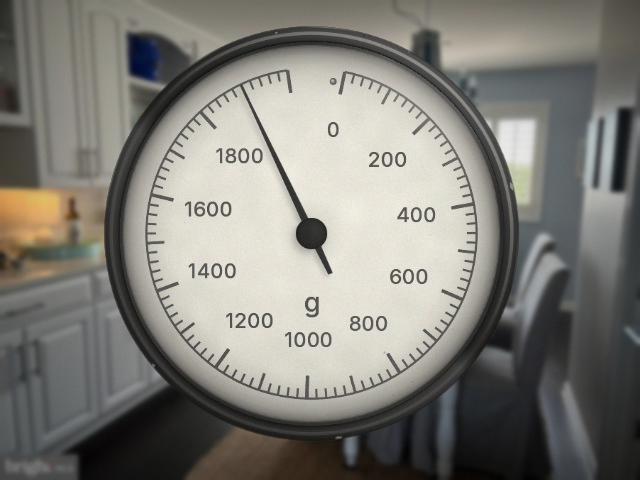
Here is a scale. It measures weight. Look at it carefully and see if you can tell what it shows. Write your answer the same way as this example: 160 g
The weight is 1900 g
